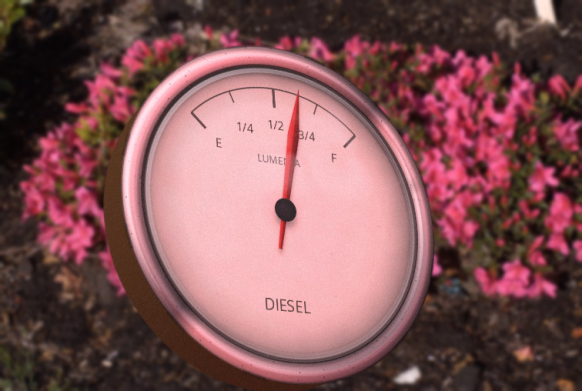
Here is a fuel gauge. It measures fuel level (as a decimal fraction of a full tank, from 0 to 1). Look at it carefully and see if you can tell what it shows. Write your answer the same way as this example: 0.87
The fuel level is 0.625
